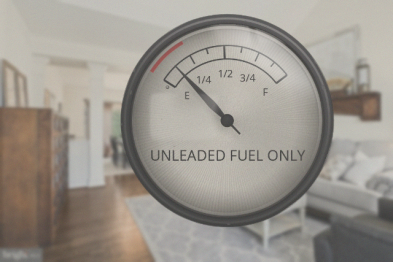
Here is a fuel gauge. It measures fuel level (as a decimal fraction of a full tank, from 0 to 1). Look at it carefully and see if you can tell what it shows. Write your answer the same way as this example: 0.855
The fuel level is 0.125
